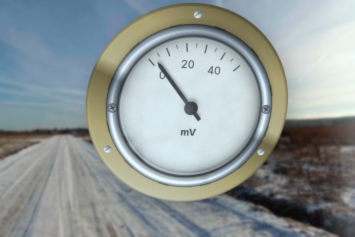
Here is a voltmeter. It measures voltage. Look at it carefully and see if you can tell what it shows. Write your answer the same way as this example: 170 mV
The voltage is 2.5 mV
